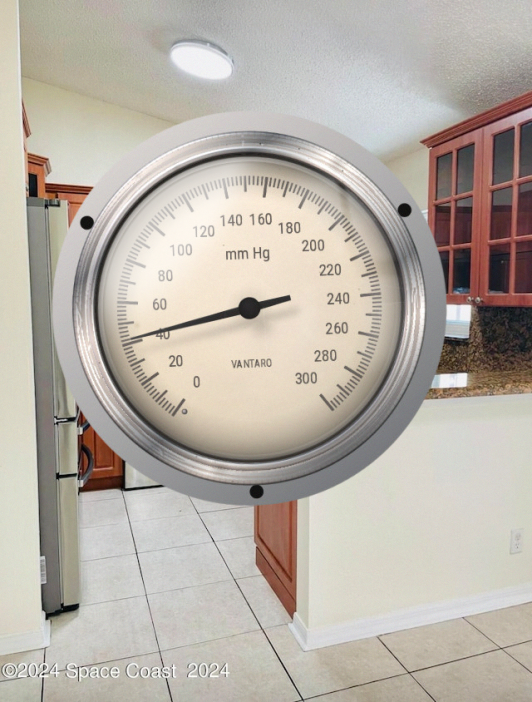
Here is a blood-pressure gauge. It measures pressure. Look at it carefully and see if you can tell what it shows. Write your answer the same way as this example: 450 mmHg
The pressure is 42 mmHg
